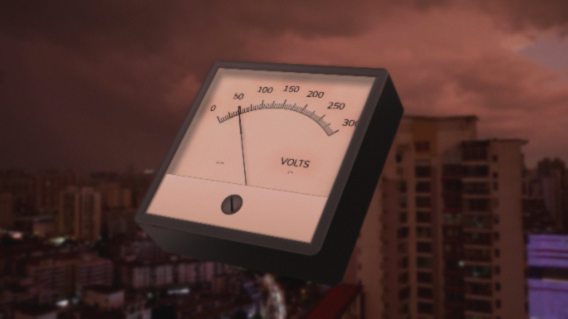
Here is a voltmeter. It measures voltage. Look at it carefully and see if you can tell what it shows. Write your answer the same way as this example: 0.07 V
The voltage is 50 V
